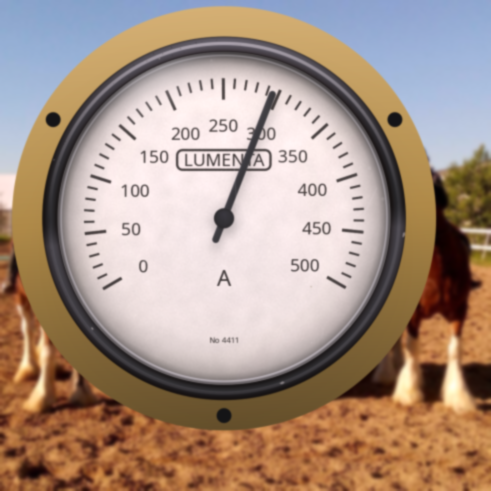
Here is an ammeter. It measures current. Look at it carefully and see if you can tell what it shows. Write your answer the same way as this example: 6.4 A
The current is 295 A
